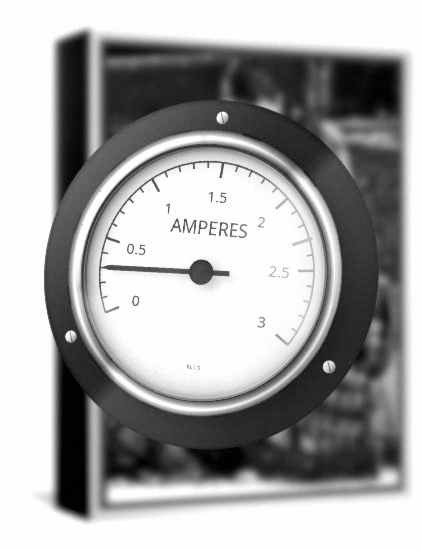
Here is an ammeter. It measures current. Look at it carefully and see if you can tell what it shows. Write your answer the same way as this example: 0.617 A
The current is 0.3 A
